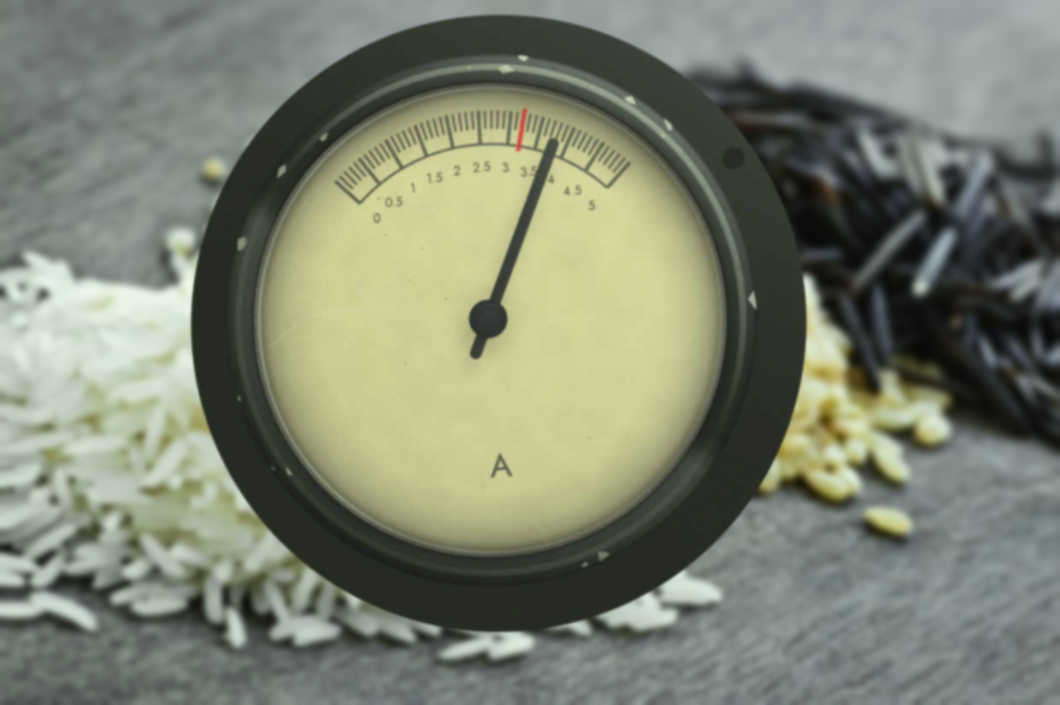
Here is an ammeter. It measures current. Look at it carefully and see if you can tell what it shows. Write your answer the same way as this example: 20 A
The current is 3.8 A
